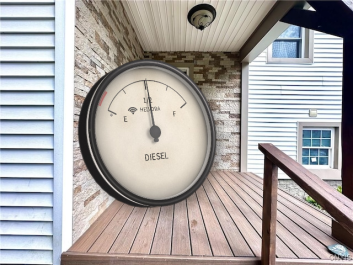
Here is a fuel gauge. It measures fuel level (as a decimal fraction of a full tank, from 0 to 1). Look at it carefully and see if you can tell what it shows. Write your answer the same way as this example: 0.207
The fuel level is 0.5
